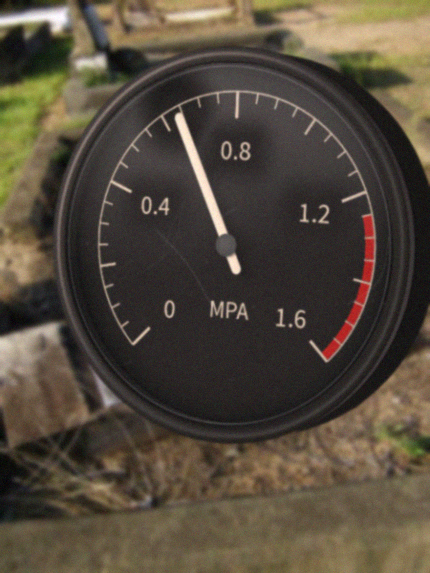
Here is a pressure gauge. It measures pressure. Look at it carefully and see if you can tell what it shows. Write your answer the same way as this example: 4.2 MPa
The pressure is 0.65 MPa
